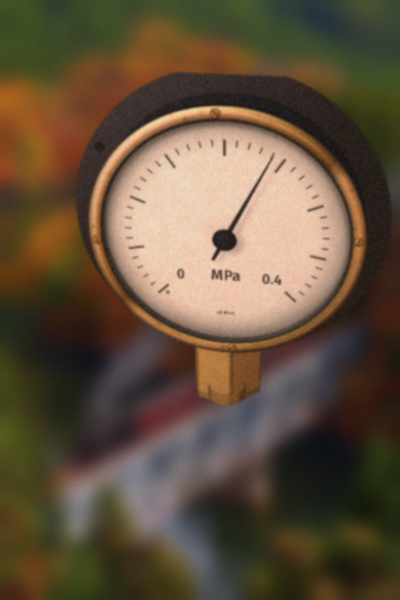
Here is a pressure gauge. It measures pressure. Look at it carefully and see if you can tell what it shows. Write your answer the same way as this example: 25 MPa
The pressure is 0.24 MPa
